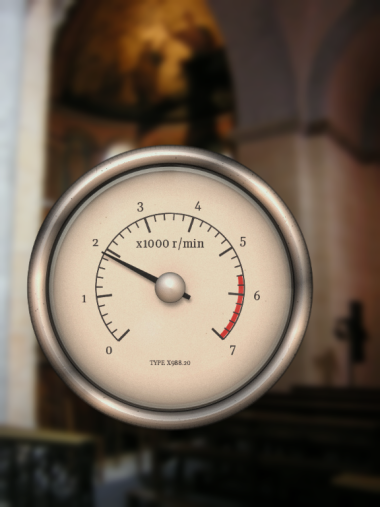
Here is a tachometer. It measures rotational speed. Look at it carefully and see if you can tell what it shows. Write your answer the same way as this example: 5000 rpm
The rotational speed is 1900 rpm
